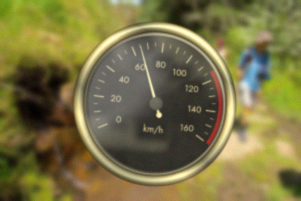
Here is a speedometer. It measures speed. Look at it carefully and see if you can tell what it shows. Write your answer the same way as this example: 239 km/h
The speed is 65 km/h
